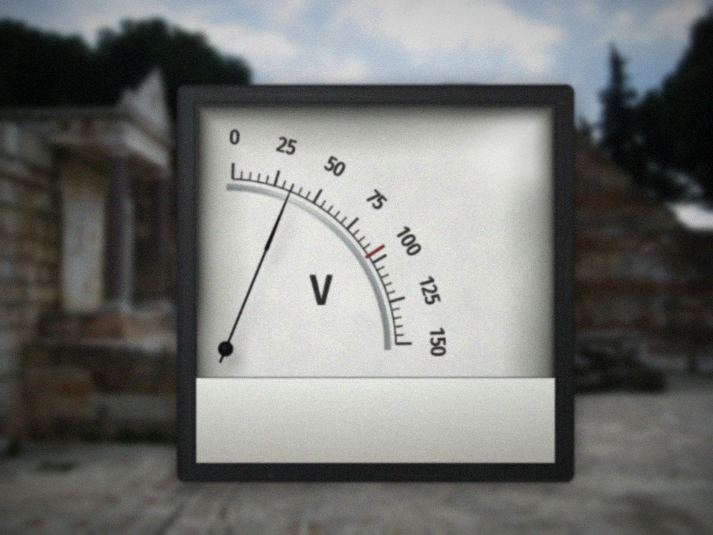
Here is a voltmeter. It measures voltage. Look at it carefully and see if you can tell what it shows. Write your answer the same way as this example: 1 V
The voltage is 35 V
